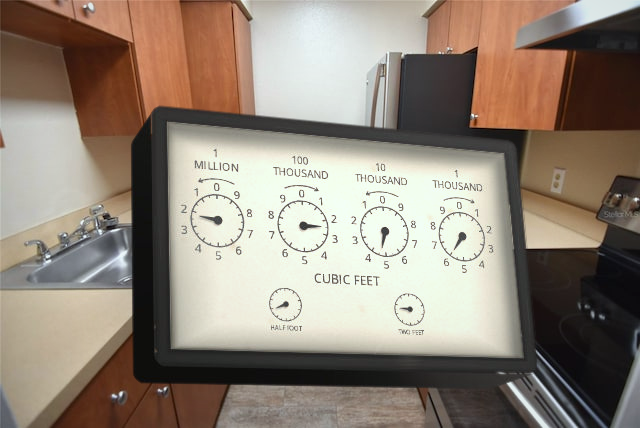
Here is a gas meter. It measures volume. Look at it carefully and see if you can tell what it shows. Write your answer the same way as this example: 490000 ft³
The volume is 224600 ft³
